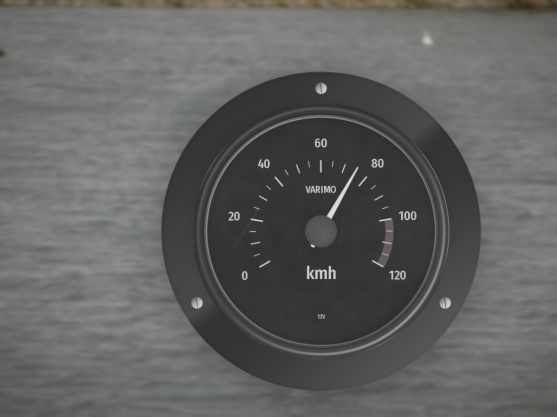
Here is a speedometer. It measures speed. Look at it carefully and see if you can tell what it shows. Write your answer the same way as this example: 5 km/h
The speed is 75 km/h
